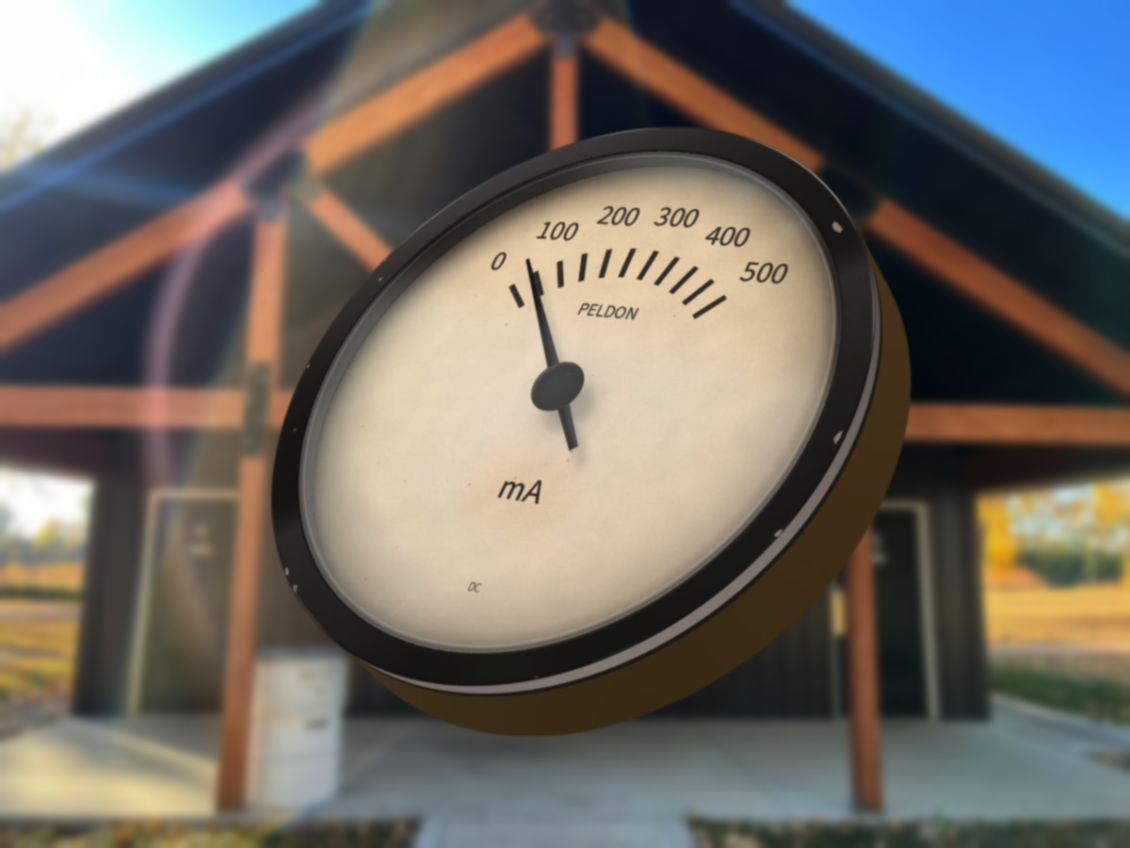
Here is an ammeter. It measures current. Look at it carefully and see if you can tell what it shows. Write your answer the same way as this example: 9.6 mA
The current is 50 mA
